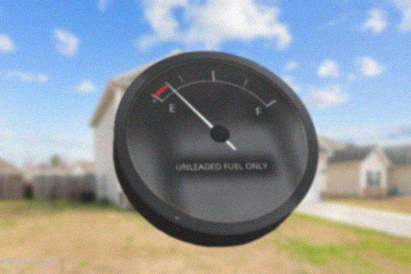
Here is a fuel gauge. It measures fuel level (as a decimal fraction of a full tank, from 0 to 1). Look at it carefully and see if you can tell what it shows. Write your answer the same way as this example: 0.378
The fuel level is 0.125
